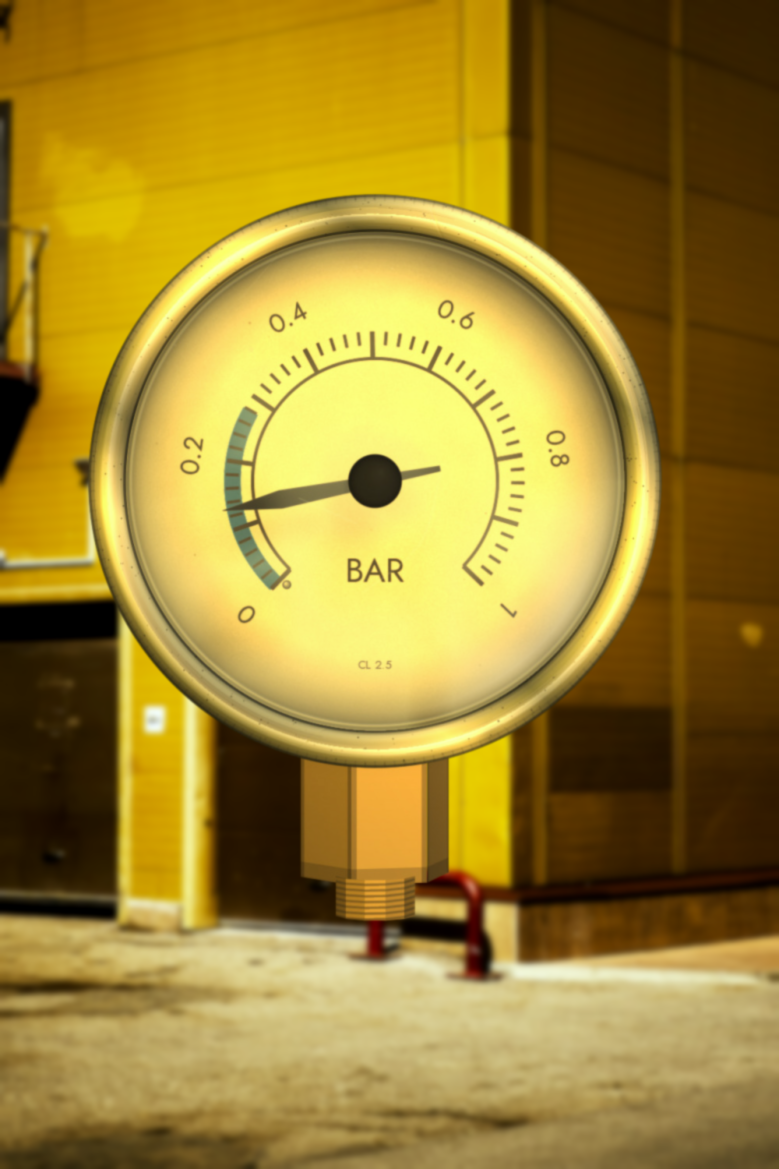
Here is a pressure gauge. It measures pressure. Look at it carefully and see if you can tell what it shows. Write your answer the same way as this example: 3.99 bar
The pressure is 0.13 bar
